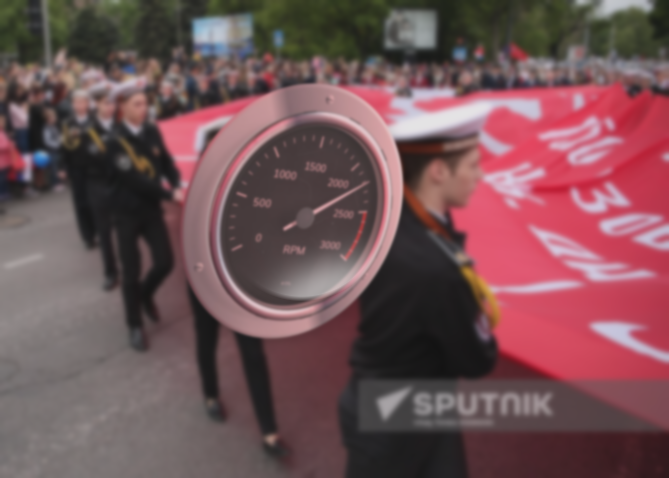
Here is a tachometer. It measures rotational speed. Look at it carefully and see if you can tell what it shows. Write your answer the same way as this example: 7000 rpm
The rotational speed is 2200 rpm
